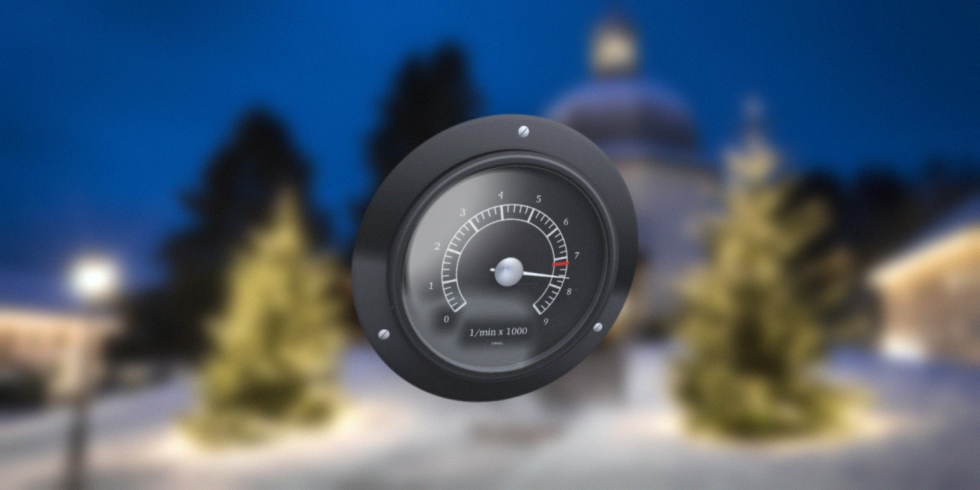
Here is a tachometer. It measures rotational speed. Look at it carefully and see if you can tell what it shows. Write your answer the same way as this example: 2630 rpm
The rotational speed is 7600 rpm
